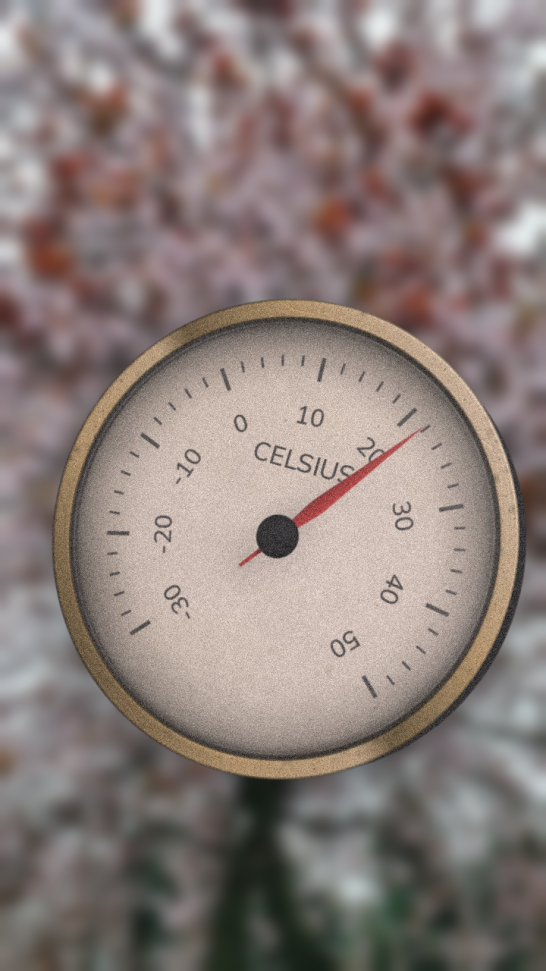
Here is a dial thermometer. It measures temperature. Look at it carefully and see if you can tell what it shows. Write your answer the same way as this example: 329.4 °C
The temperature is 22 °C
